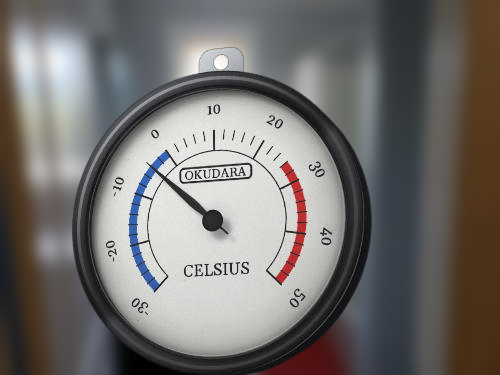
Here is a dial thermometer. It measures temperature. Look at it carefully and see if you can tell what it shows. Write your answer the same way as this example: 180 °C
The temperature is -4 °C
